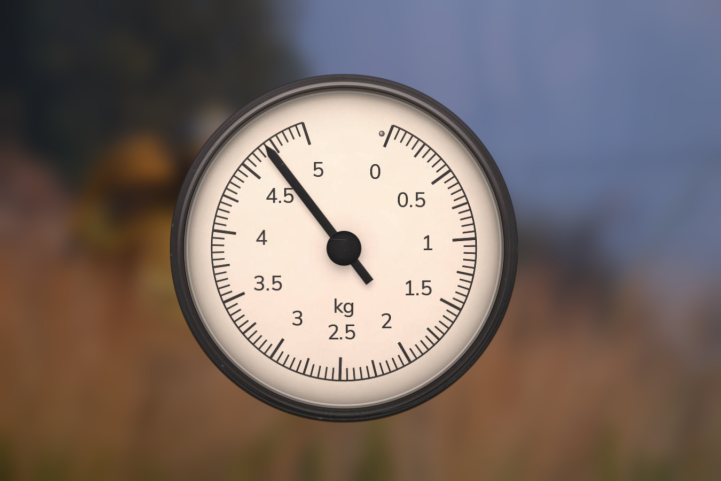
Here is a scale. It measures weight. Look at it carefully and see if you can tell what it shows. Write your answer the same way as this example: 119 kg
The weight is 4.7 kg
